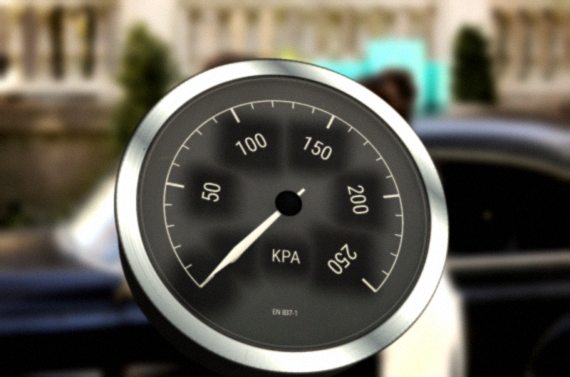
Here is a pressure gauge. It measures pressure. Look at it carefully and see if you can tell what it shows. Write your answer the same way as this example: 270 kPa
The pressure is 0 kPa
